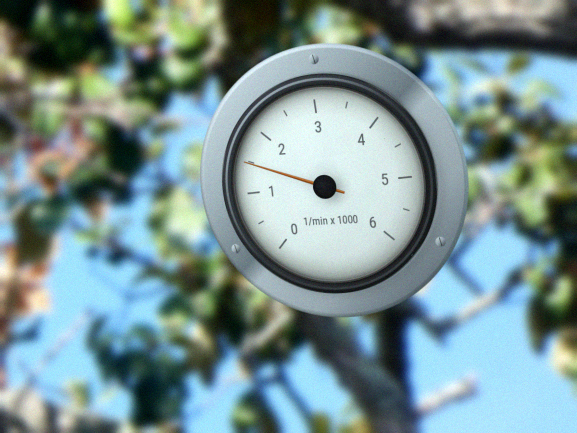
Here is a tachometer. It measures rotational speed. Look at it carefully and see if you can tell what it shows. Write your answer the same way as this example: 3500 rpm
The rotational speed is 1500 rpm
